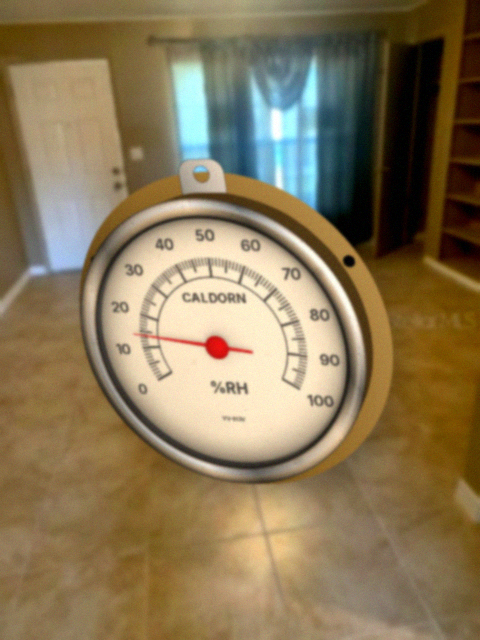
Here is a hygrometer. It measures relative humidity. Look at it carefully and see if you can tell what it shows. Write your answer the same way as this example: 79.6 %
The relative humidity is 15 %
